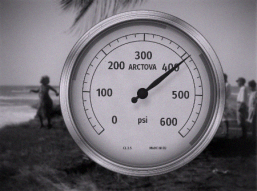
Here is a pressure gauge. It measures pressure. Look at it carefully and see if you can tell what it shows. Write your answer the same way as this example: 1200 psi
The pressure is 410 psi
